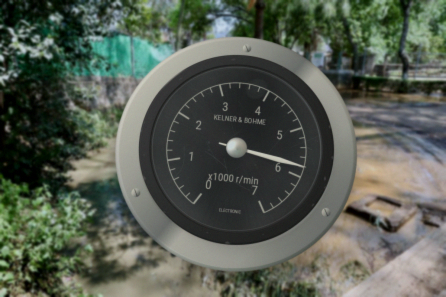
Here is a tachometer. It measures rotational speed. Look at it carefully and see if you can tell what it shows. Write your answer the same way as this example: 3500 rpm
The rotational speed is 5800 rpm
